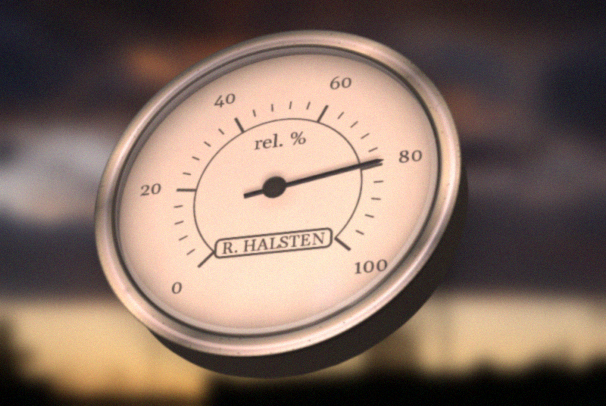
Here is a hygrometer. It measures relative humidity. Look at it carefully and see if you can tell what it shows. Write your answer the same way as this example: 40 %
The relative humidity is 80 %
